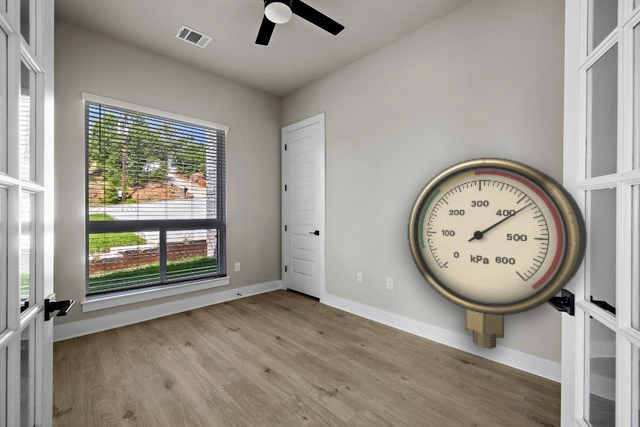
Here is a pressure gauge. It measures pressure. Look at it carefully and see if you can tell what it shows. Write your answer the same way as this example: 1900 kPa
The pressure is 420 kPa
